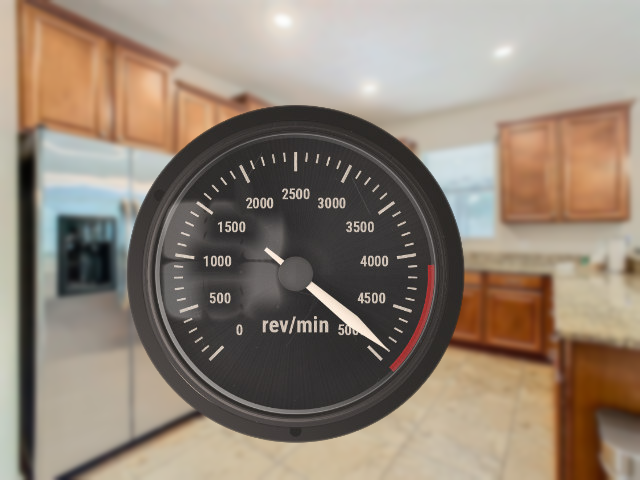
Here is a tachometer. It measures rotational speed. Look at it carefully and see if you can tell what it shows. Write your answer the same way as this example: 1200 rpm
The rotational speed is 4900 rpm
